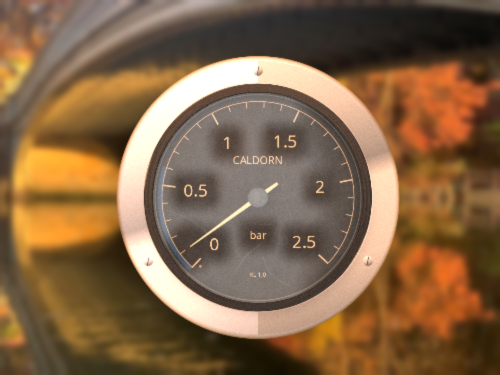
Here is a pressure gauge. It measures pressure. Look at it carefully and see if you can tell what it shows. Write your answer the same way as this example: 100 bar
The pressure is 0.1 bar
